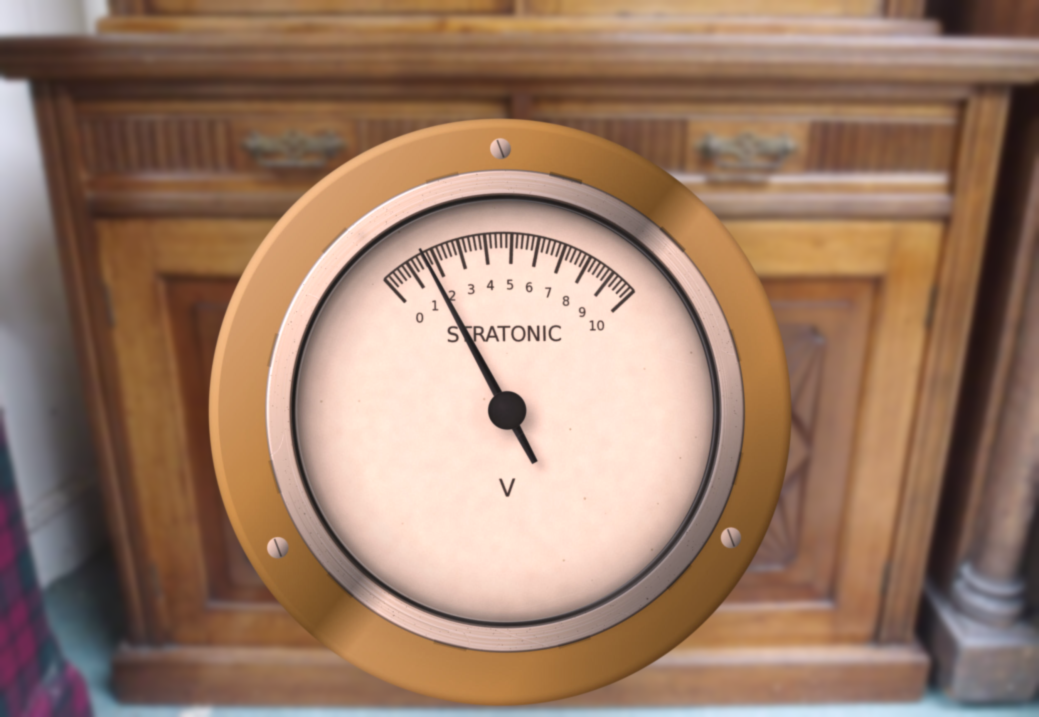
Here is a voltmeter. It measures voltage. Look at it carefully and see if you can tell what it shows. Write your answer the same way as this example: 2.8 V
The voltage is 1.6 V
